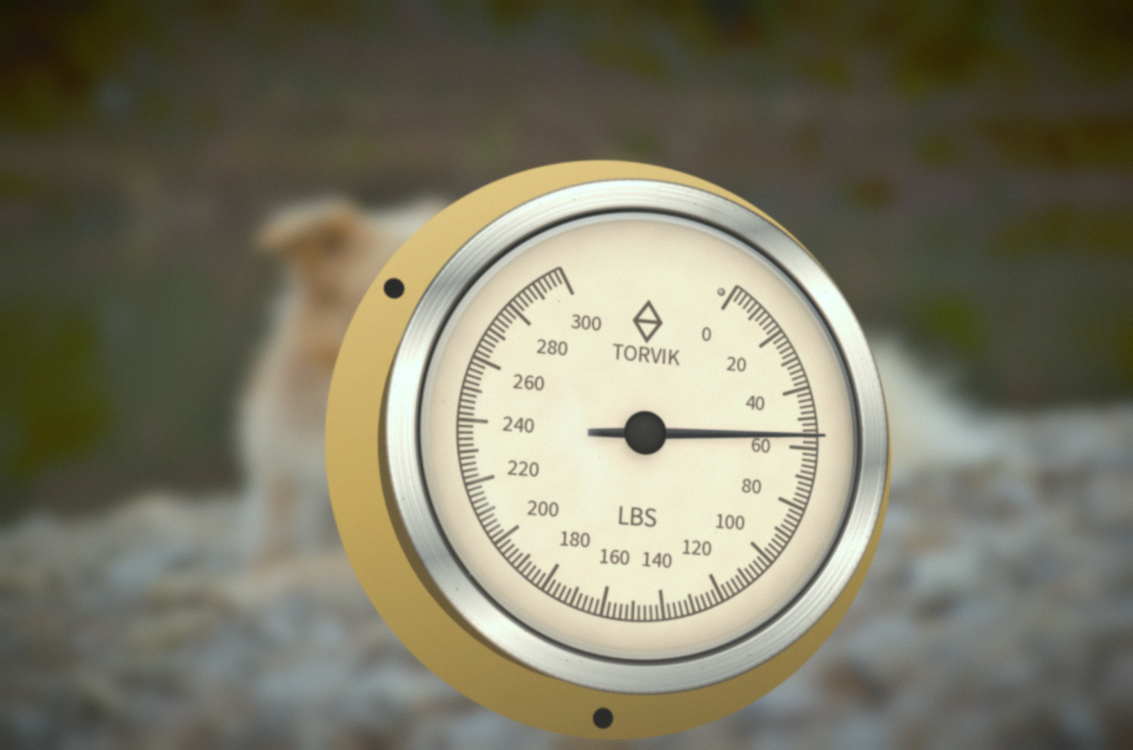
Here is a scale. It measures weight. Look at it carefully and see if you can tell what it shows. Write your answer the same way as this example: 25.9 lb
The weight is 56 lb
